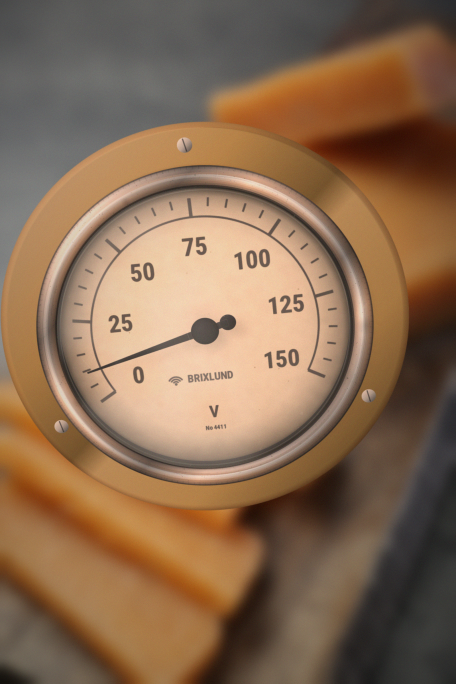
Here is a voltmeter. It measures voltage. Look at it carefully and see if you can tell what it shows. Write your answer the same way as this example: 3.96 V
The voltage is 10 V
